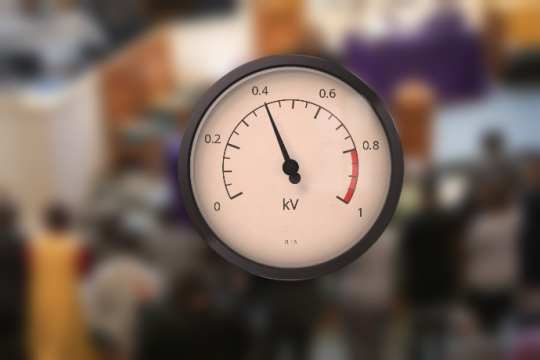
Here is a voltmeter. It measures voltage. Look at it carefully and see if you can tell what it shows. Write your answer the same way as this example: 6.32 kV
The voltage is 0.4 kV
